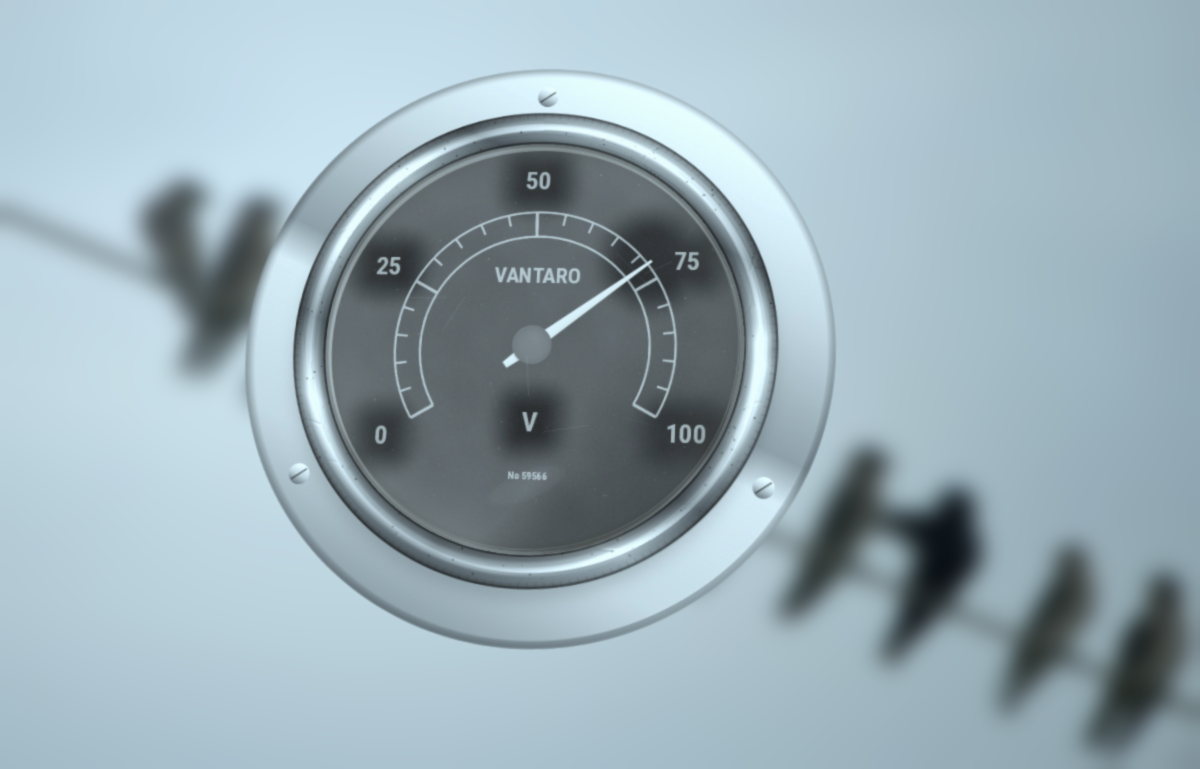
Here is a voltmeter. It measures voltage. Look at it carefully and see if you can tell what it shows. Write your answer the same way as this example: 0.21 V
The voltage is 72.5 V
